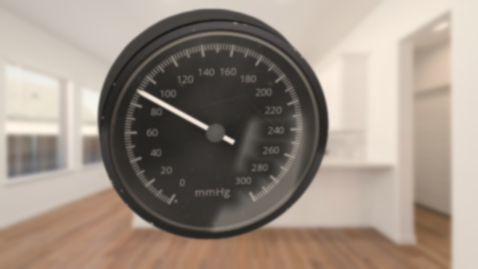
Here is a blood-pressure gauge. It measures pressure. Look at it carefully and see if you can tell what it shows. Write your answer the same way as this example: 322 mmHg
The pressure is 90 mmHg
